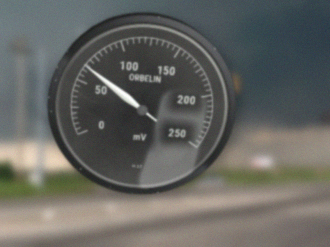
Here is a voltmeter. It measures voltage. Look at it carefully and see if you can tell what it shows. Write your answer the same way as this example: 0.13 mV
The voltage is 65 mV
